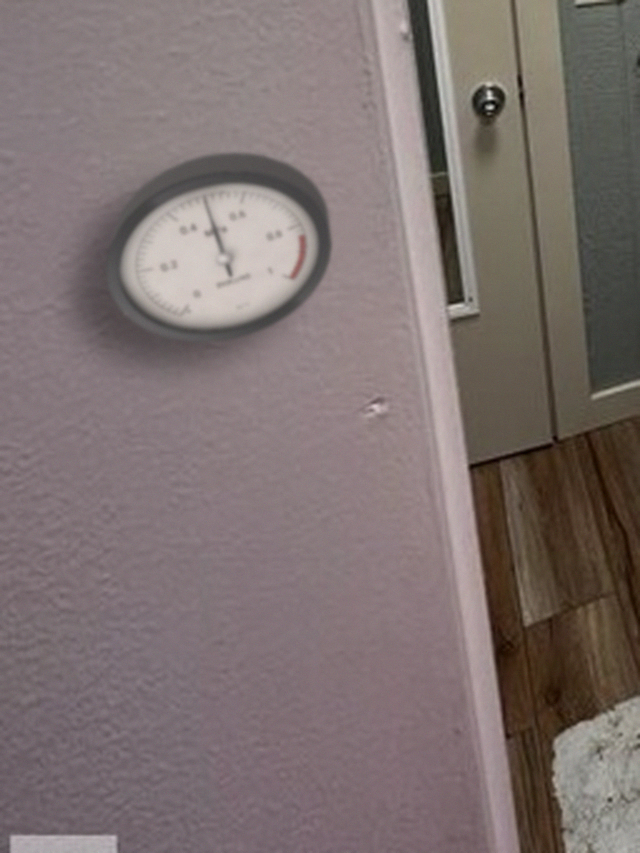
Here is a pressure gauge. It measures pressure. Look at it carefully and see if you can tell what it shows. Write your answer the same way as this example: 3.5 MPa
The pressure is 0.5 MPa
